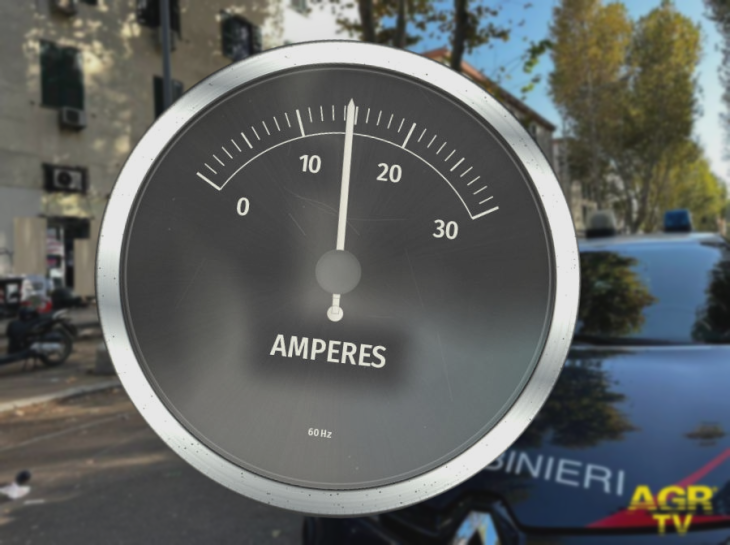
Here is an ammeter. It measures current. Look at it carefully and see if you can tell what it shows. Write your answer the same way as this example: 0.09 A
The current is 14.5 A
